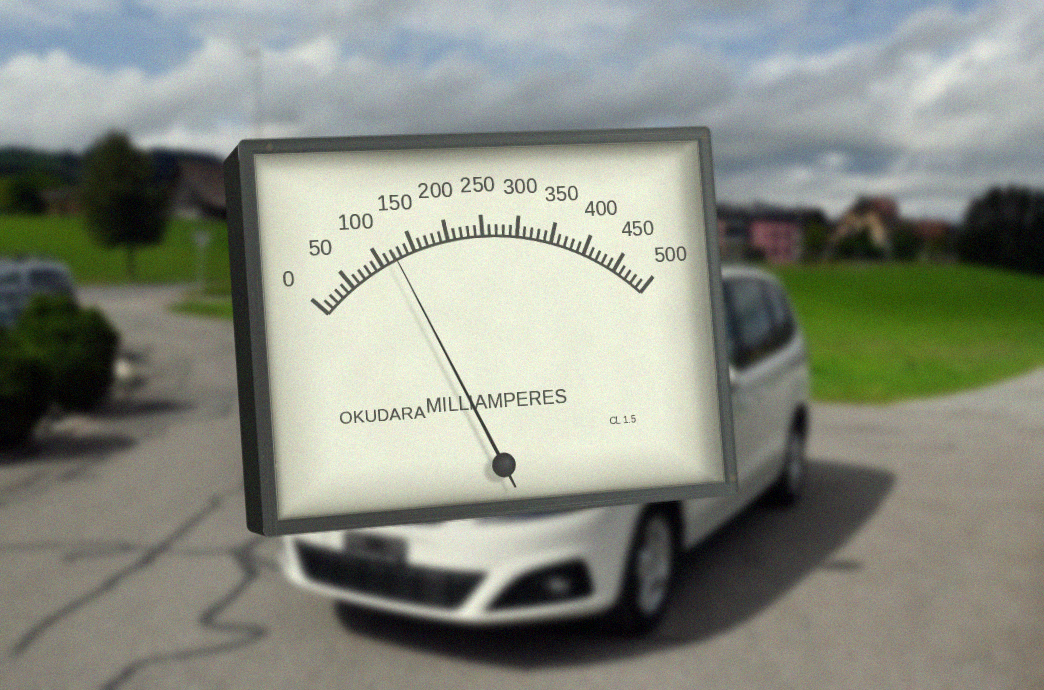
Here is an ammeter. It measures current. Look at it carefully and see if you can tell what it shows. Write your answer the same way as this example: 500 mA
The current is 120 mA
